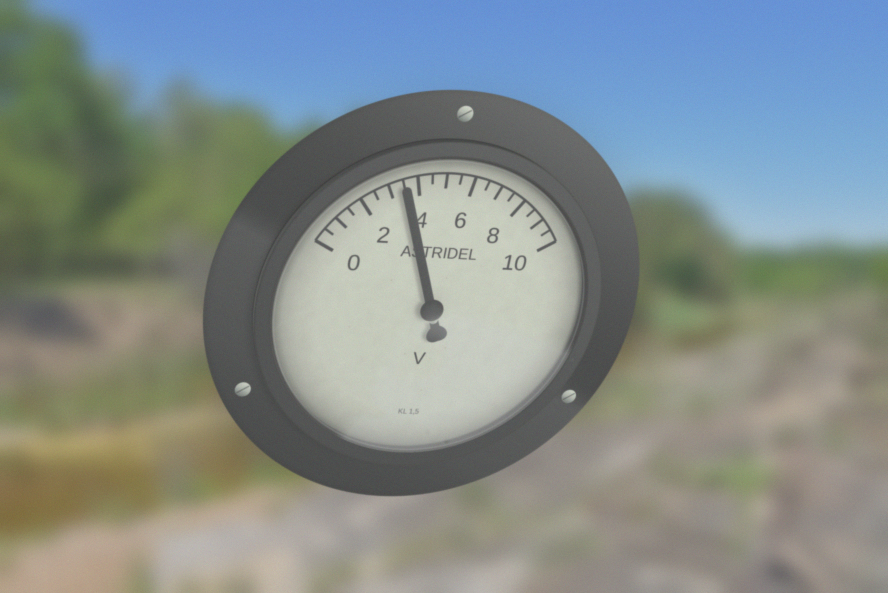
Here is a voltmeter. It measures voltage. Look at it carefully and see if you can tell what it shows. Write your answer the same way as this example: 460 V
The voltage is 3.5 V
